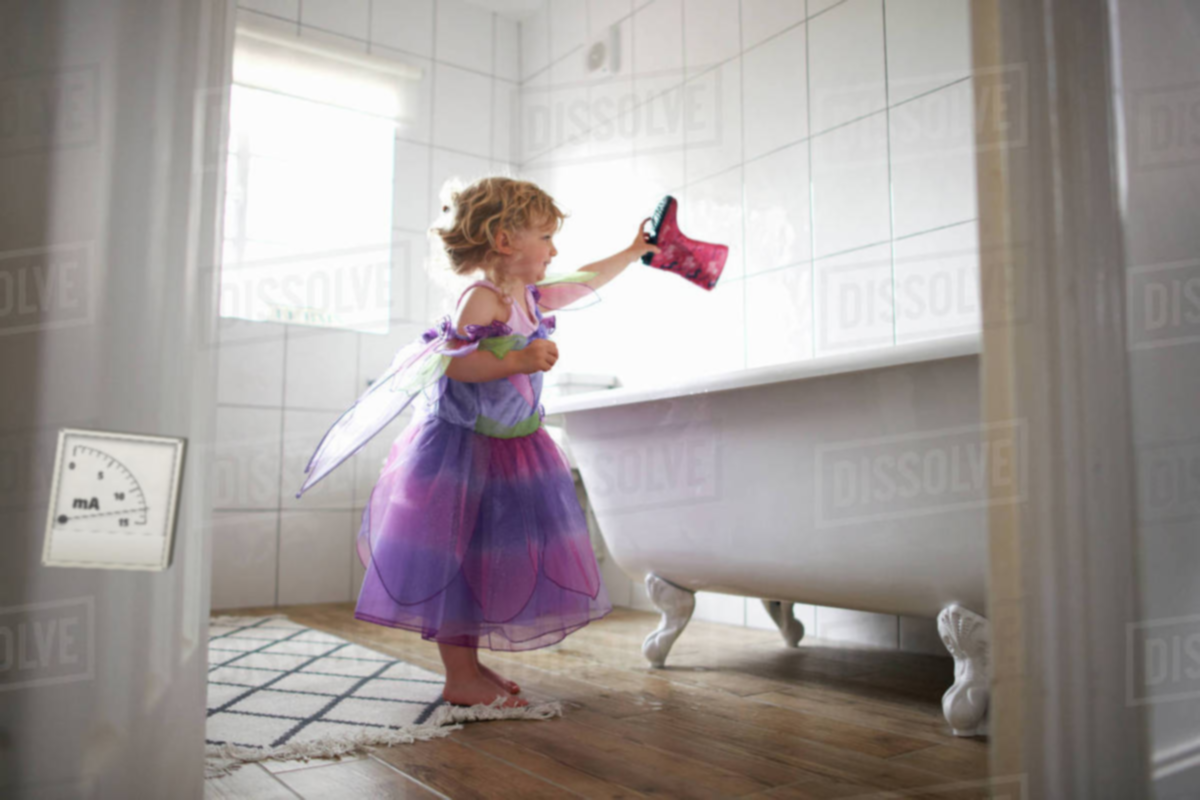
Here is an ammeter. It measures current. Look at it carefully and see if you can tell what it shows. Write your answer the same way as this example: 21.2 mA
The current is 13 mA
